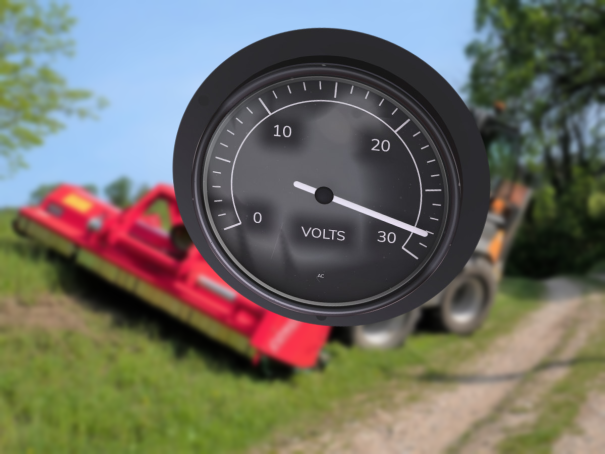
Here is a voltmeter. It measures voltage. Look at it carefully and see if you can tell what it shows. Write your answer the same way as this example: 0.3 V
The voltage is 28 V
